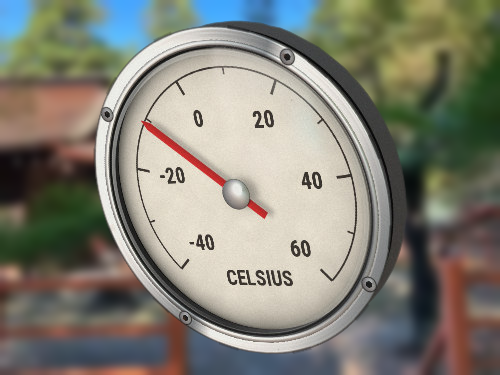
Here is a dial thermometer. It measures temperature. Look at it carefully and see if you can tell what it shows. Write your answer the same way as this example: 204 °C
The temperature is -10 °C
